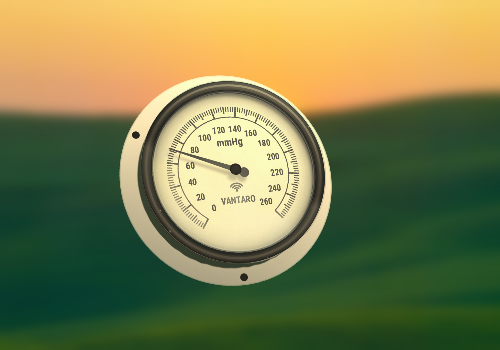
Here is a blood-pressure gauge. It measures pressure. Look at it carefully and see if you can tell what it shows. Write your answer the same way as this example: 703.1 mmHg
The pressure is 70 mmHg
